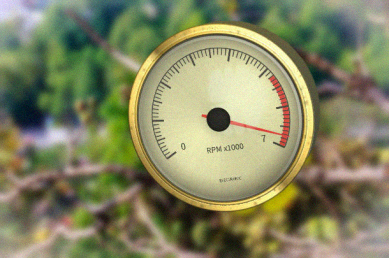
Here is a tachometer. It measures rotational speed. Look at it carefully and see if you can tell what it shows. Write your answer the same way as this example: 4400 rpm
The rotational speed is 6700 rpm
